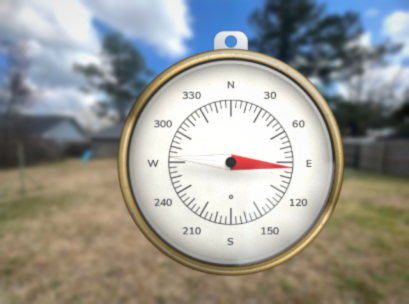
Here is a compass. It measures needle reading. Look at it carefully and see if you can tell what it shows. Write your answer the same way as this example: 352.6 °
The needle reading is 95 °
